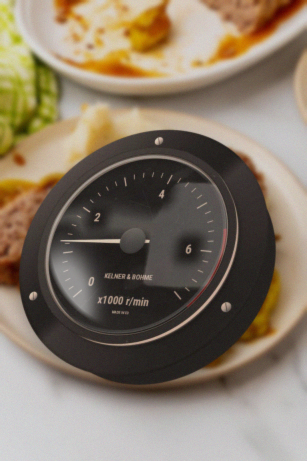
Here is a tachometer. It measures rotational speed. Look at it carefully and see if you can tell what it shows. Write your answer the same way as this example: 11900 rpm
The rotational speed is 1200 rpm
